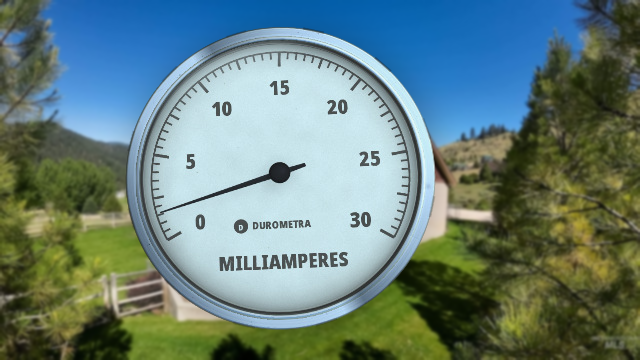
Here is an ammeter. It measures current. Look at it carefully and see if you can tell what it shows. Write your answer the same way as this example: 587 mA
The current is 1.5 mA
